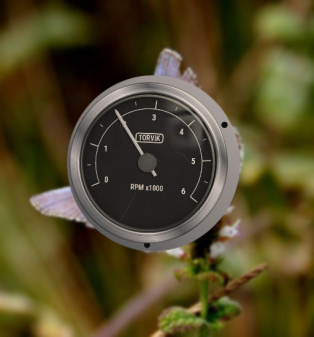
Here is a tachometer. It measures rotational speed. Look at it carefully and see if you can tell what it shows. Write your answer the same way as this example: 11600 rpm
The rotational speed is 2000 rpm
